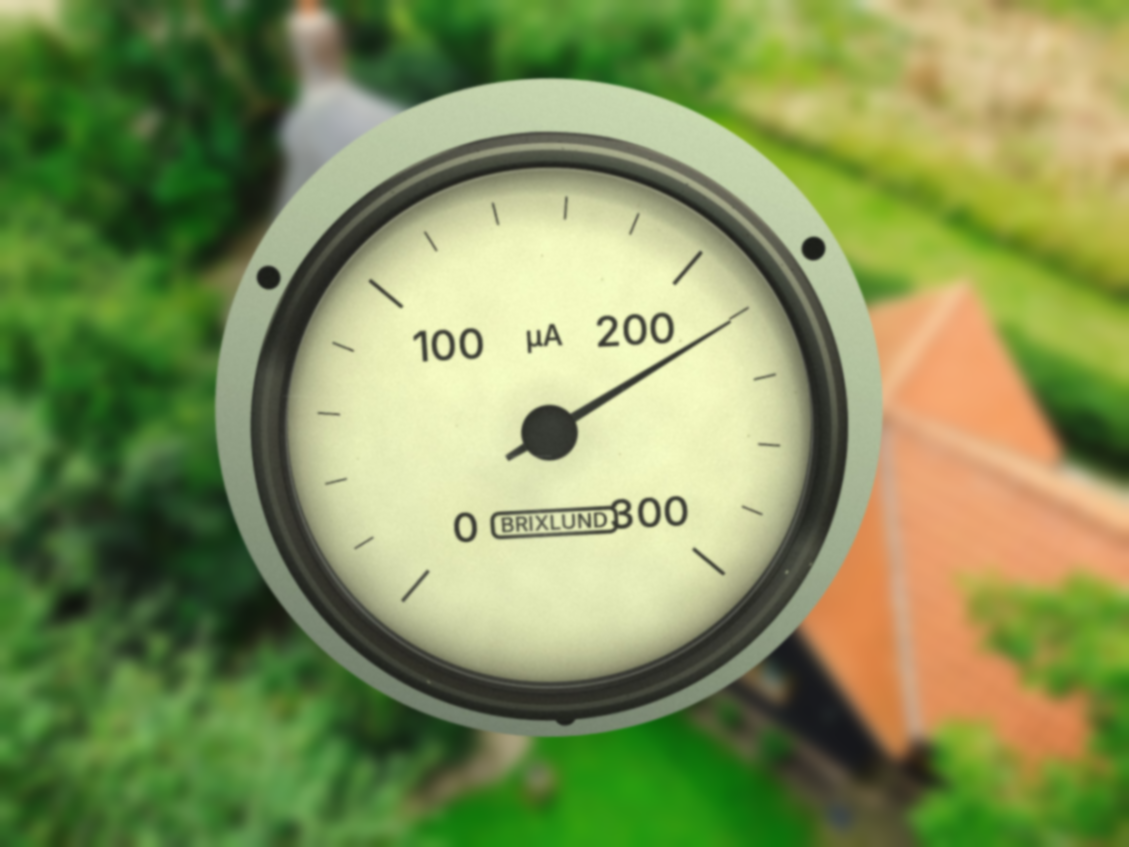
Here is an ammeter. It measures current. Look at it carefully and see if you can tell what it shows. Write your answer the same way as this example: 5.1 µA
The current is 220 µA
